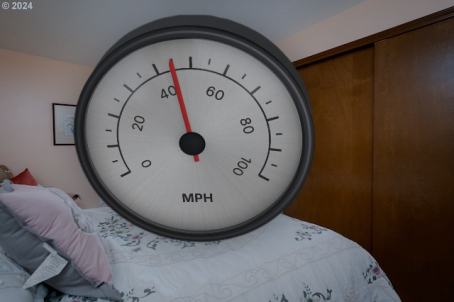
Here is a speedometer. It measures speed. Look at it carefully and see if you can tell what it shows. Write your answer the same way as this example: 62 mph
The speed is 45 mph
